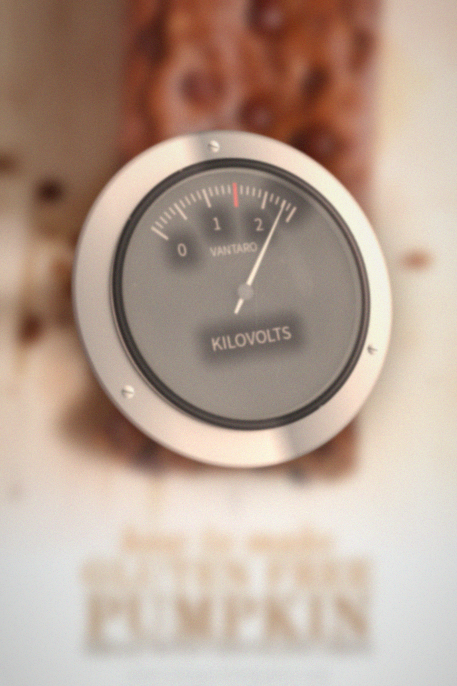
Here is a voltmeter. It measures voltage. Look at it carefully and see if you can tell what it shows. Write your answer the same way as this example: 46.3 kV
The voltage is 2.3 kV
